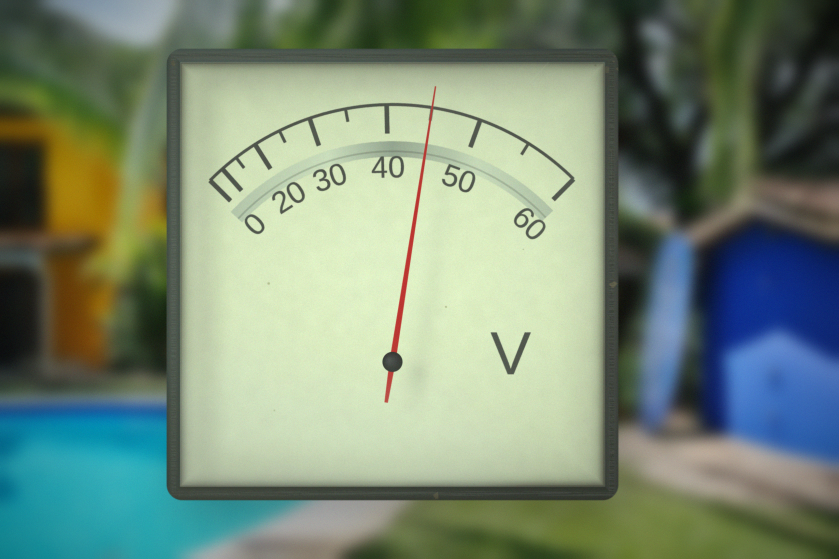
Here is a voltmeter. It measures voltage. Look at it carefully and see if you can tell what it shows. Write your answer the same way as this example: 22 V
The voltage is 45 V
